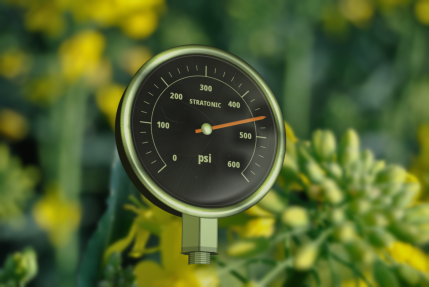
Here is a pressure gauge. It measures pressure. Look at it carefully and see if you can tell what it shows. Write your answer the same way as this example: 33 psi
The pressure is 460 psi
